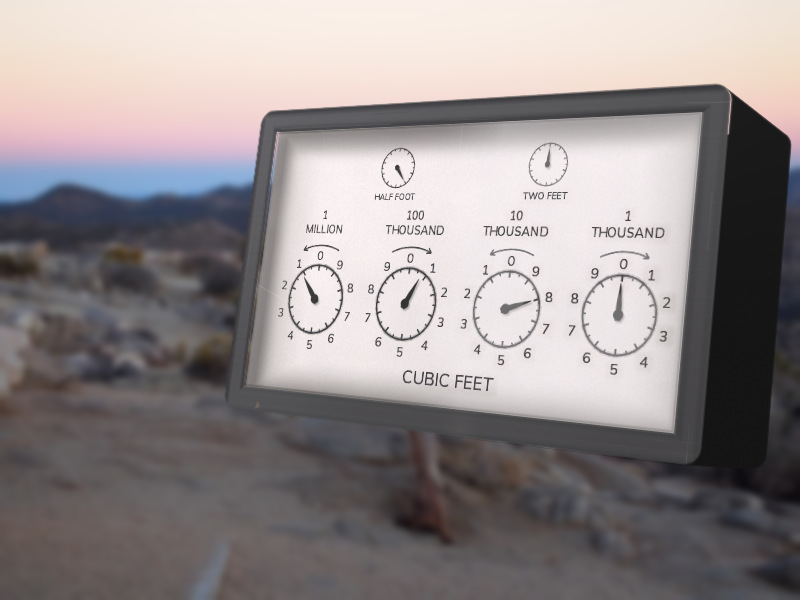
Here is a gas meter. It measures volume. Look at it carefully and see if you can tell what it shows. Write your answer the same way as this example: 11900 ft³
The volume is 108000 ft³
